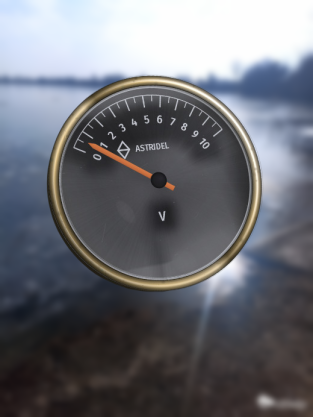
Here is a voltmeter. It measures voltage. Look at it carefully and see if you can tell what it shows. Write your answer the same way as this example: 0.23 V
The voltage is 0.5 V
